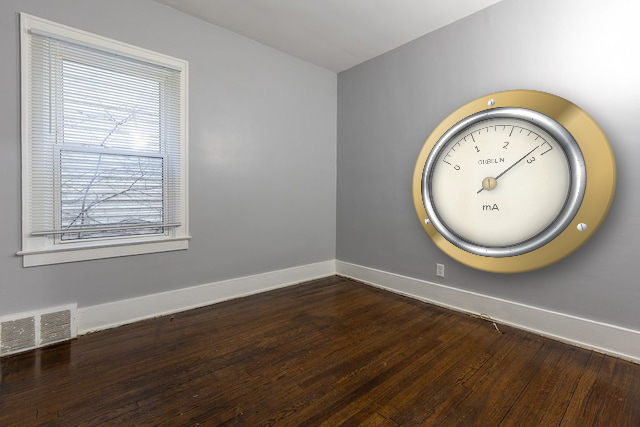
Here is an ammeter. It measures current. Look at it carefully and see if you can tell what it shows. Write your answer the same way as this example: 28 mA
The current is 2.8 mA
